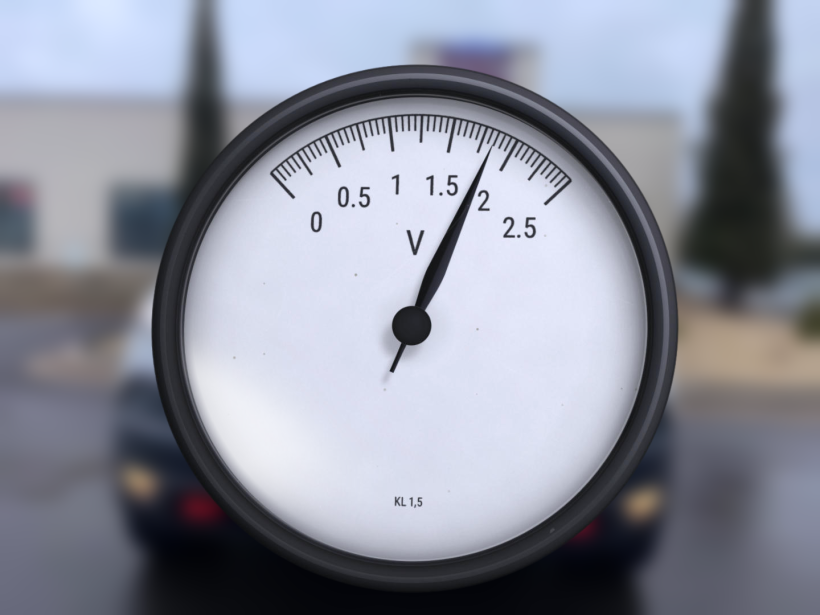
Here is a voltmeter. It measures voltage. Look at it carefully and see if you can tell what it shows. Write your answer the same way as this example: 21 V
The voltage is 1.85 V
